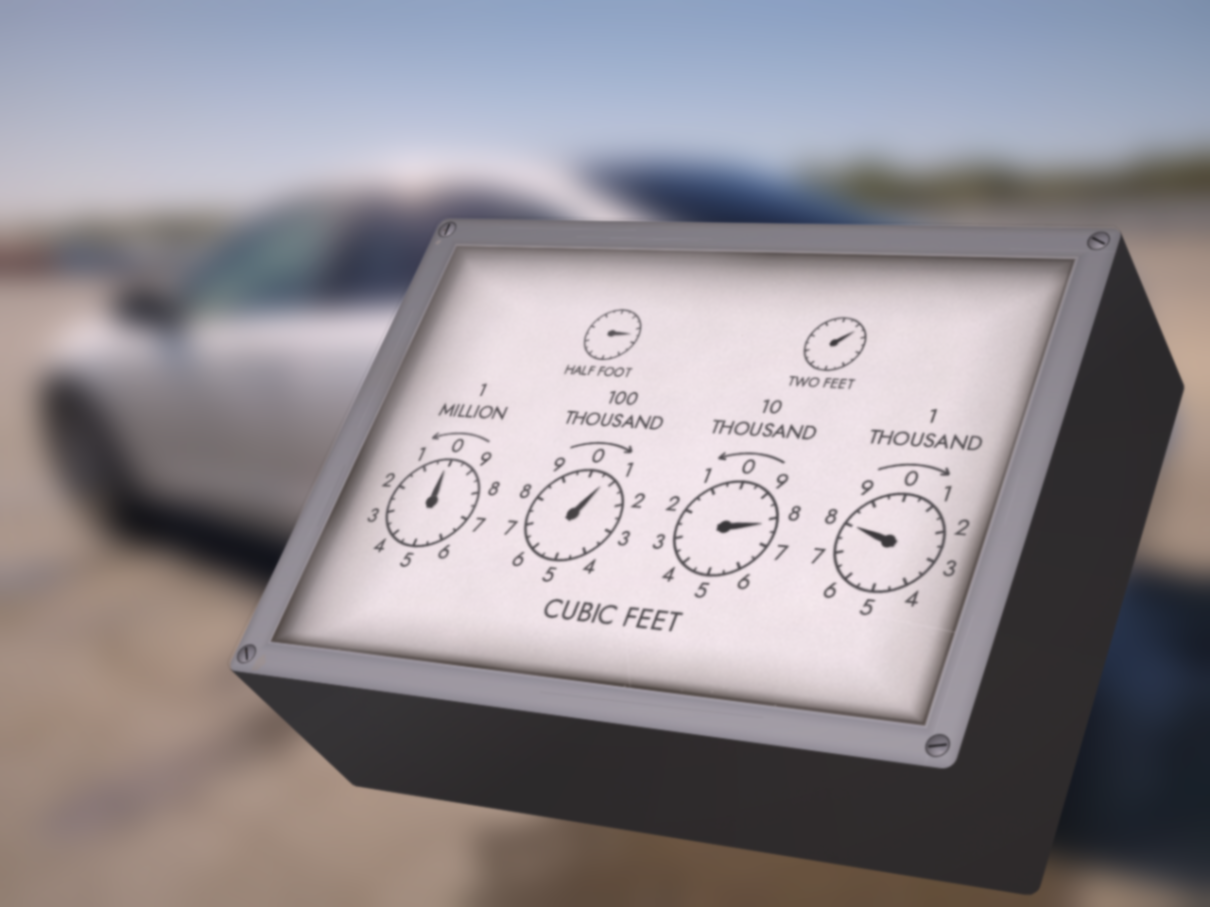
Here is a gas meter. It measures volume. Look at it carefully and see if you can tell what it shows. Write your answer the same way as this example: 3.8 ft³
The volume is 7800 ft³
